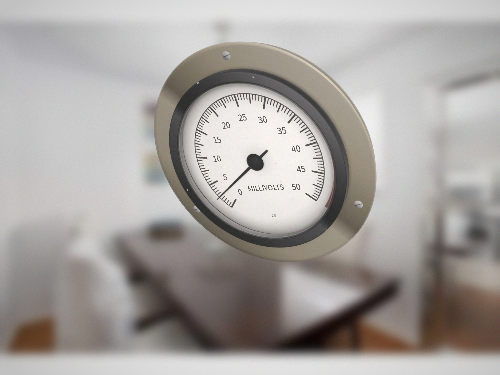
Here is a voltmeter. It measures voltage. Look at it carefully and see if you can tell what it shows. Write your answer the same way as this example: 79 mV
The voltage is 2.5 mV
